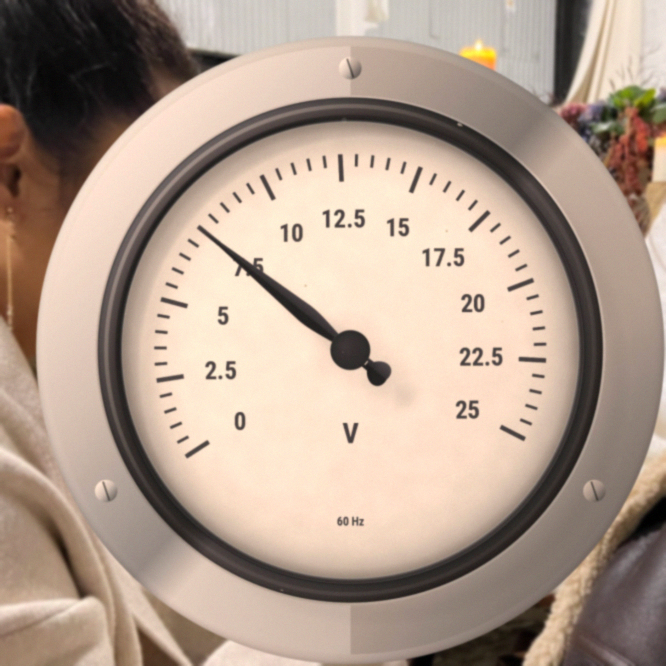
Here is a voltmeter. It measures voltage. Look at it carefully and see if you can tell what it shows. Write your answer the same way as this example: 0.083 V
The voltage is 7.5 V
